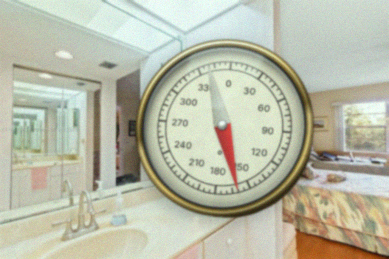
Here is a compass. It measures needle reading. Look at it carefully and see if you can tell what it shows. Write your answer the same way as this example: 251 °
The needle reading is 160 °
